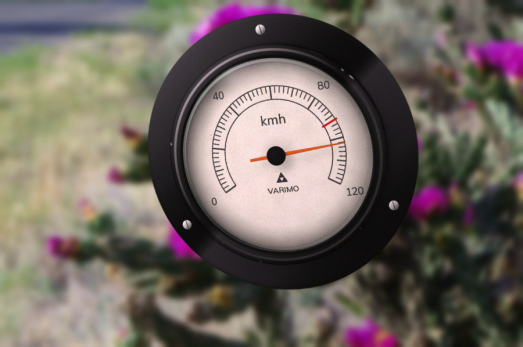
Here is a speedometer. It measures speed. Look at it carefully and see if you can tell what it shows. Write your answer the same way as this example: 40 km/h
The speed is 102 km/h
